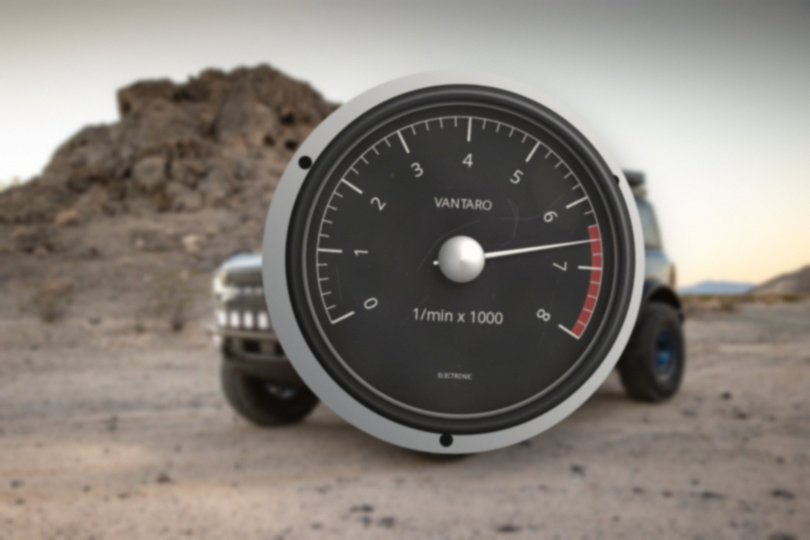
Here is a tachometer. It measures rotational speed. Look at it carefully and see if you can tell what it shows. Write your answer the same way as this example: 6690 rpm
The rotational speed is 6600 rpm
